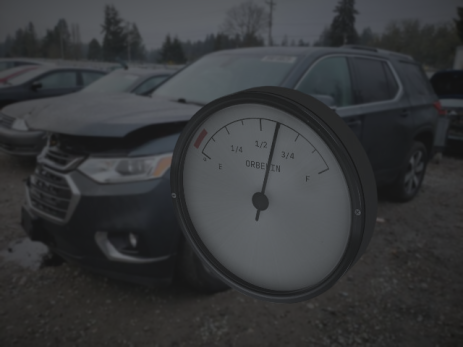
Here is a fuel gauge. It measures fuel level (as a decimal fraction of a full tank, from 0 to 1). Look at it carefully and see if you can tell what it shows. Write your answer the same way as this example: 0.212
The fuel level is 0.625
